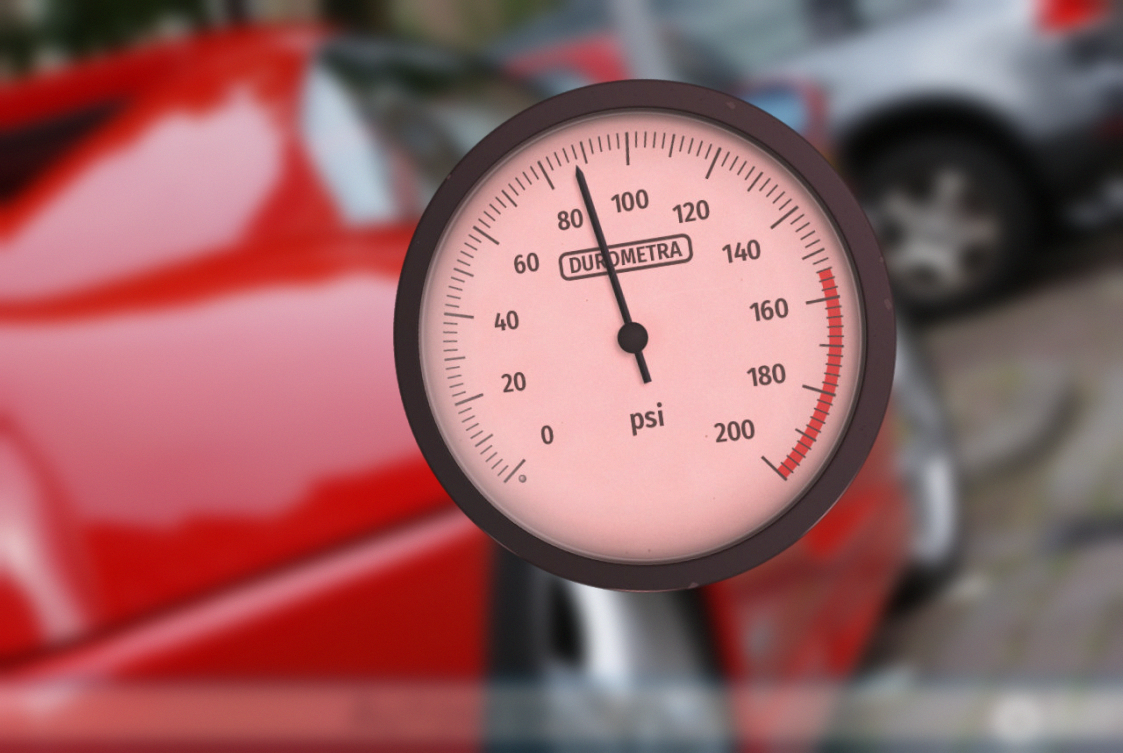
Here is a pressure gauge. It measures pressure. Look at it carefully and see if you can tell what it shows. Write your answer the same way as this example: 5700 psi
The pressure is 88 psi
